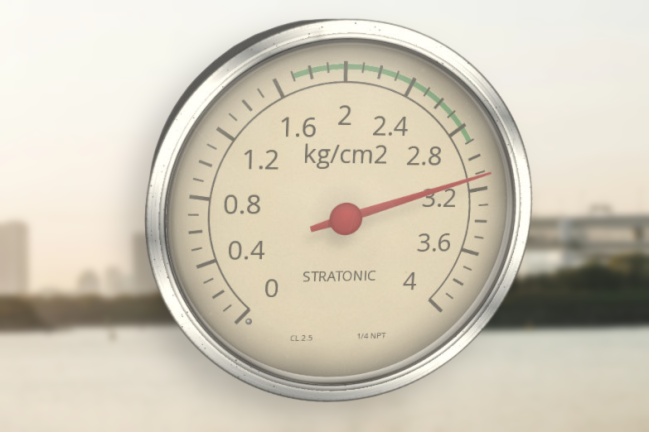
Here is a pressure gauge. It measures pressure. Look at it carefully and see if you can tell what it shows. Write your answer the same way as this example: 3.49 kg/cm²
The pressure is 3.1 kg/cm²
